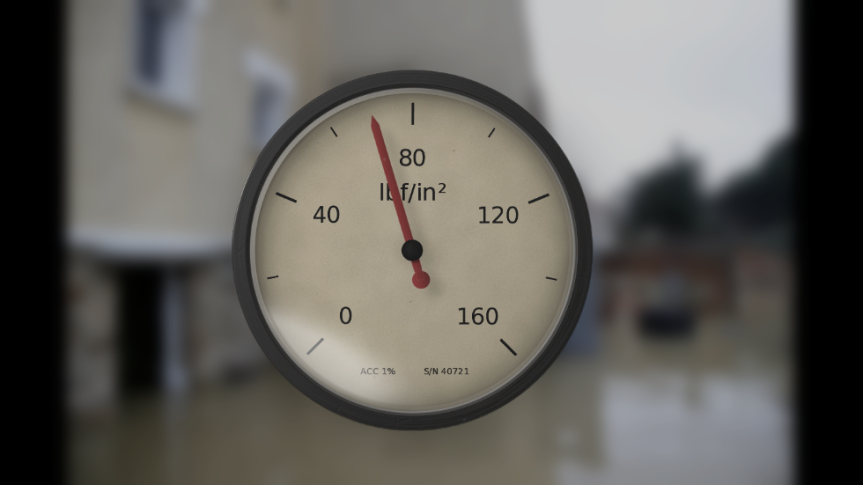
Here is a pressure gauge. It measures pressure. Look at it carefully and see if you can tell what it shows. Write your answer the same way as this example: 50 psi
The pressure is 70 psi
